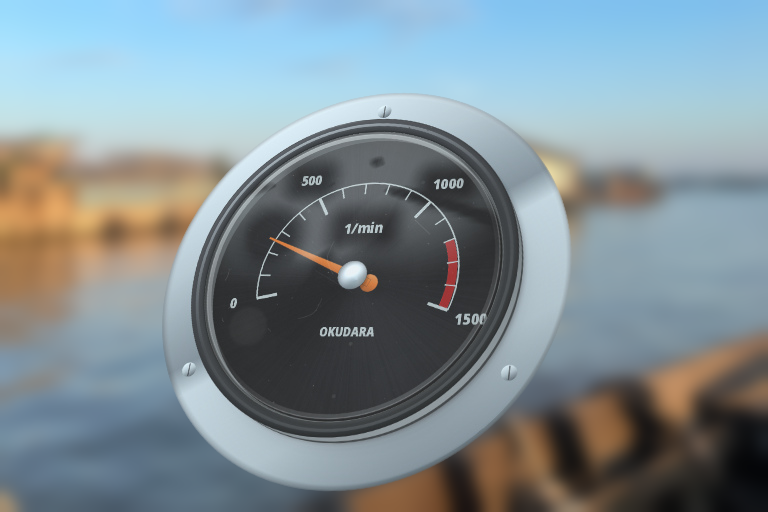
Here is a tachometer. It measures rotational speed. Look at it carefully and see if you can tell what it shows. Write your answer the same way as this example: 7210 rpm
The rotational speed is 250 rpm
